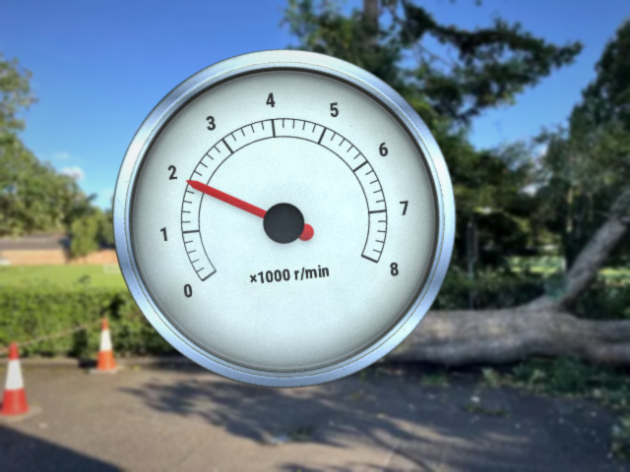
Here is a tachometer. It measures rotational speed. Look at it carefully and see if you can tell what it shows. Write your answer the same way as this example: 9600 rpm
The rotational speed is 2000 rpm
